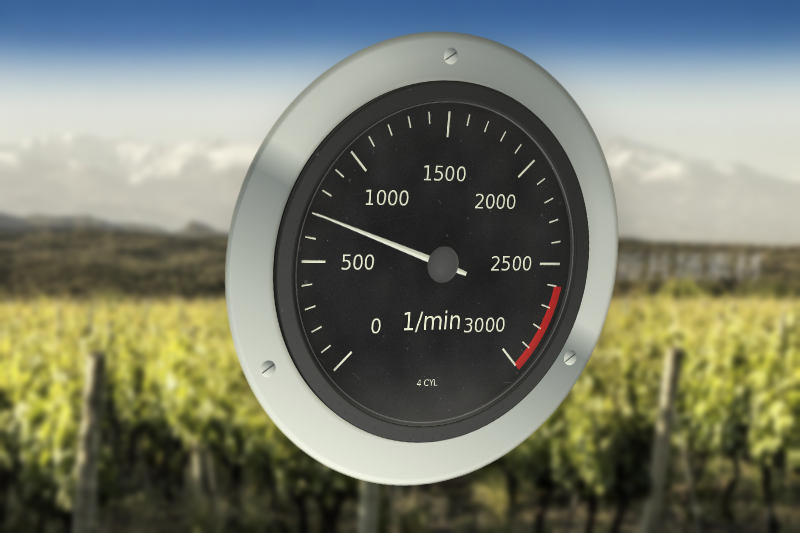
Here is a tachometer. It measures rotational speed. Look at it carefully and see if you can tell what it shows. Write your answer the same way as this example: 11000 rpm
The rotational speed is 700 rpm
